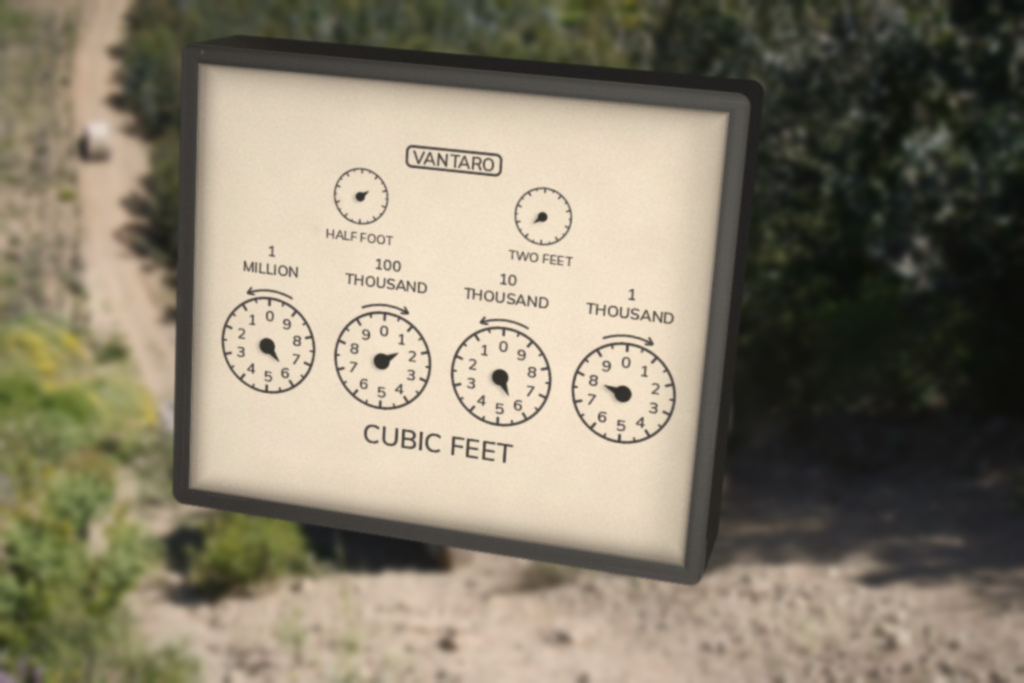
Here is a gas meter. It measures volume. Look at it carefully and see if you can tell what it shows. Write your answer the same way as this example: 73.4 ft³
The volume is 615800 ft³
